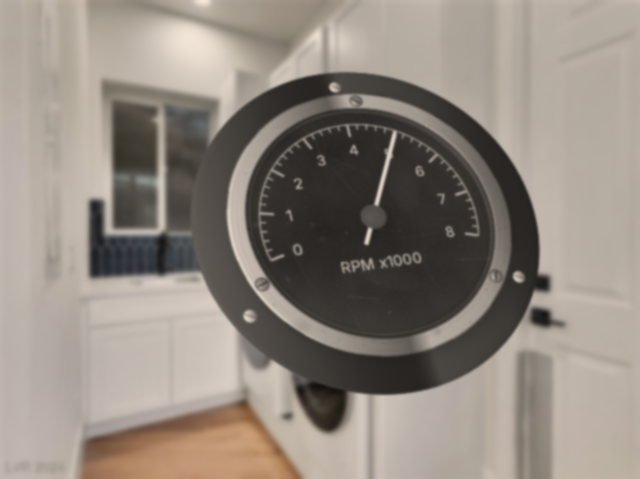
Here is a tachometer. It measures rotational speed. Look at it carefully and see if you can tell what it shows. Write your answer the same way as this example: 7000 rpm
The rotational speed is 5000 rpm
